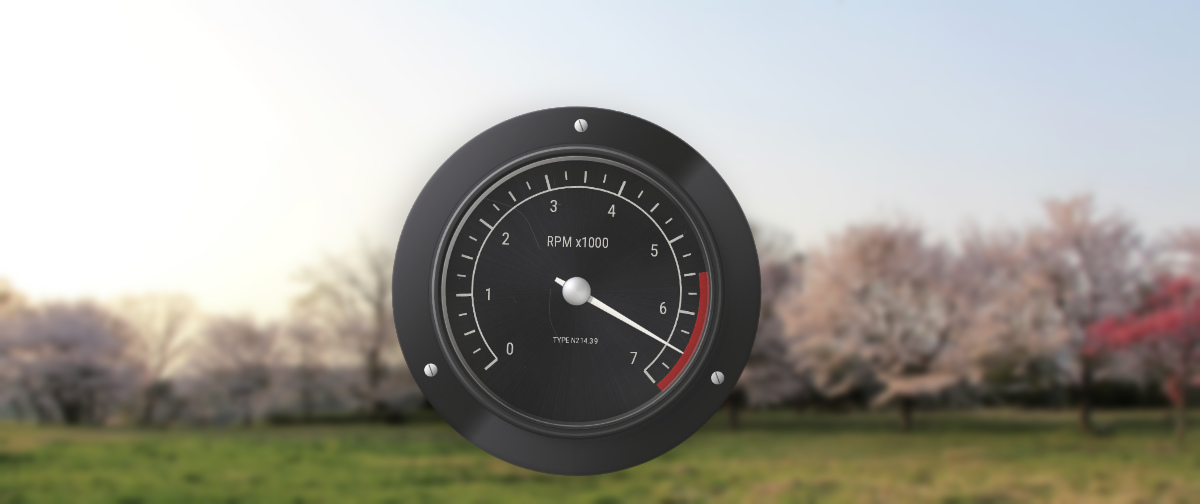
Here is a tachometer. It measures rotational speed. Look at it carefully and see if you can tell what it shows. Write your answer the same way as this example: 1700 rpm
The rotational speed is 6500 rpm
